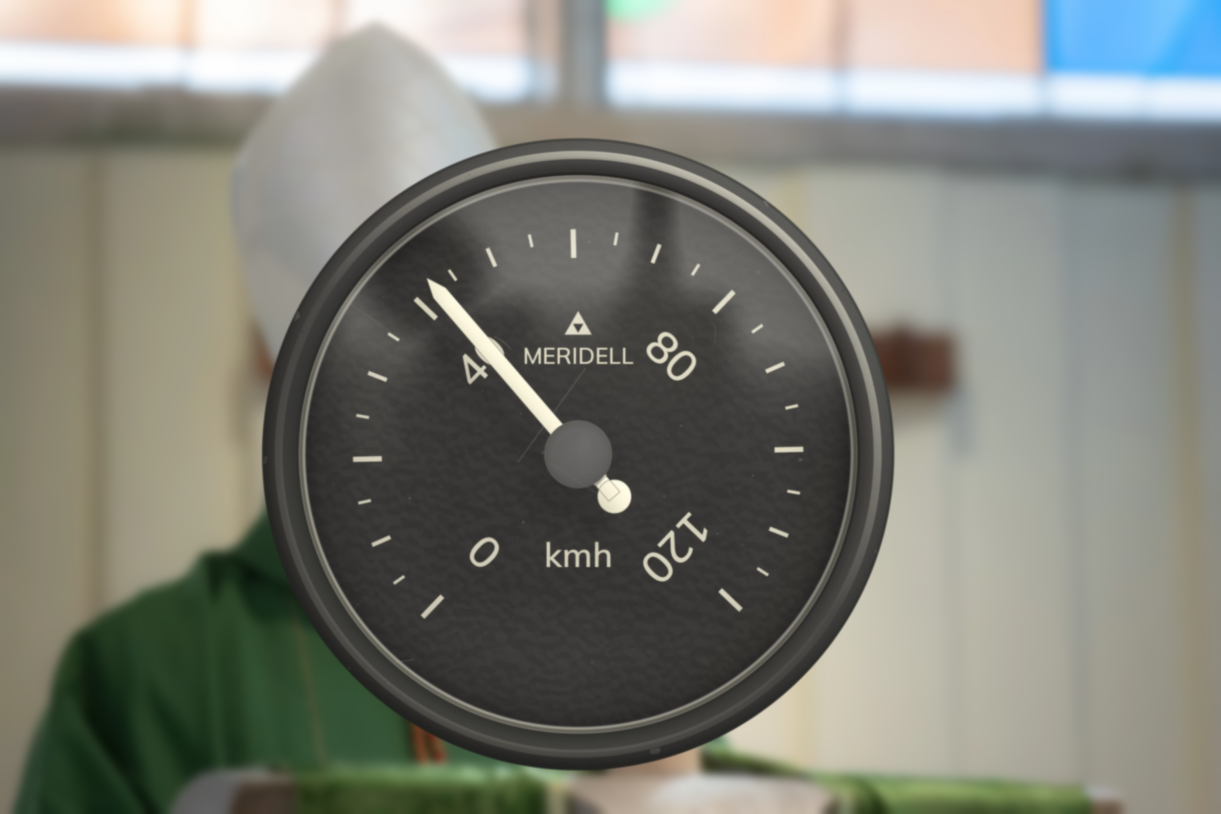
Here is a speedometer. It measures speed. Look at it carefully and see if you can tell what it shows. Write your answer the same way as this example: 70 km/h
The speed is 42.5 km/h
